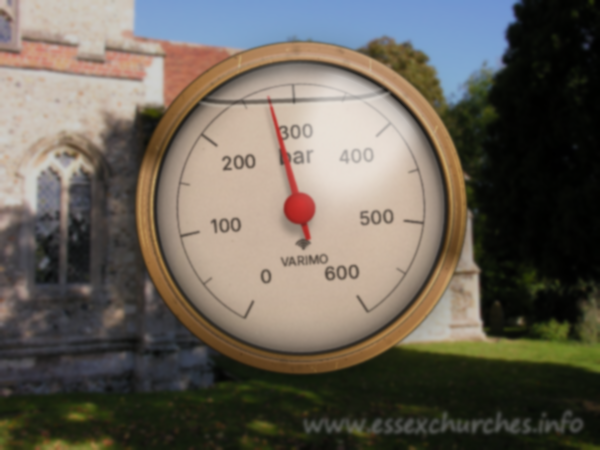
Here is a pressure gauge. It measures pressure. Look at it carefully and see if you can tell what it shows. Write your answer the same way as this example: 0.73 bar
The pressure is 275 bar
